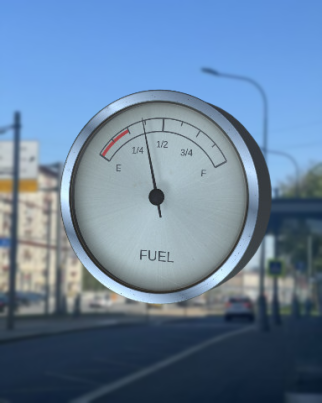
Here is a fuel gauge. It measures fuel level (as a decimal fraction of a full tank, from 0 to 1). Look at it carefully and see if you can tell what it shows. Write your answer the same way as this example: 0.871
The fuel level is 0.375
